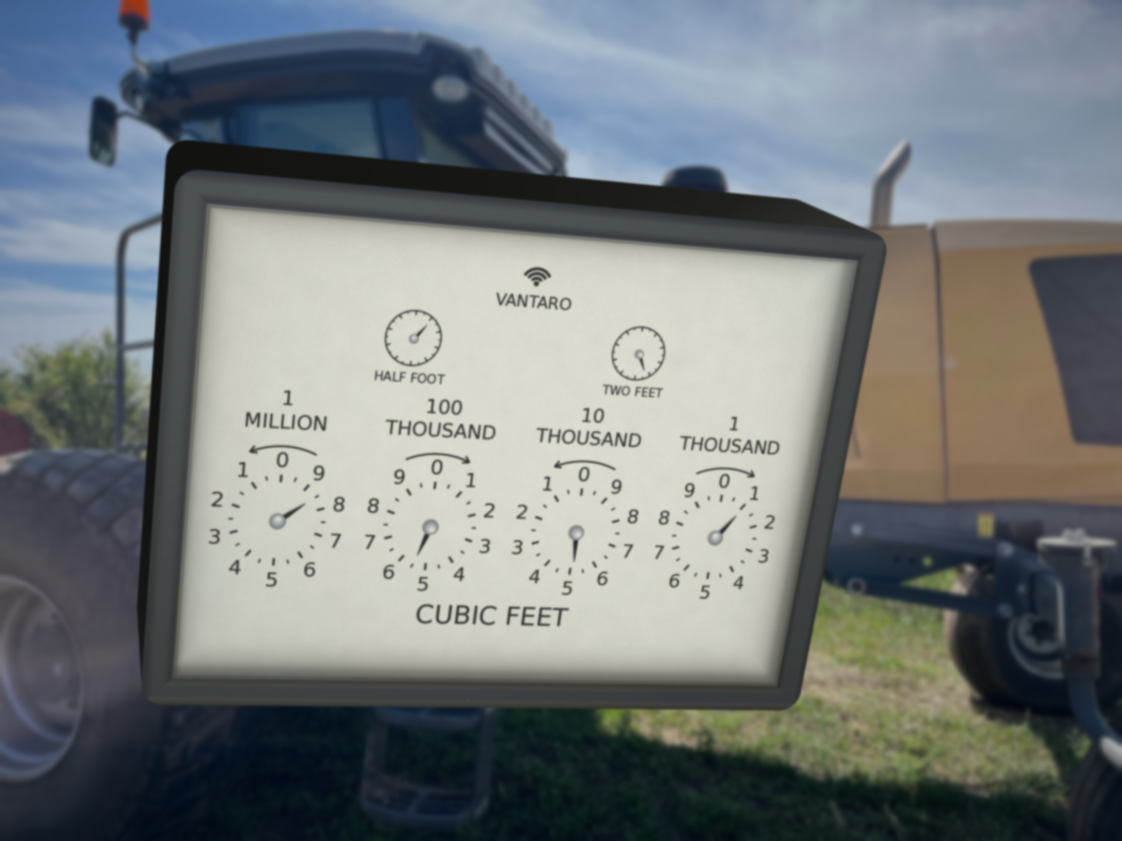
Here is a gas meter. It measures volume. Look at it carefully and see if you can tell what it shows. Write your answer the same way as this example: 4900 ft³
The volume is 855100 ft³
